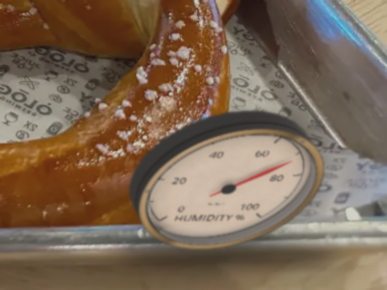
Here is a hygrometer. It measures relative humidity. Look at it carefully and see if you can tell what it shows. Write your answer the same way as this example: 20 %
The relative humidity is 70 %
